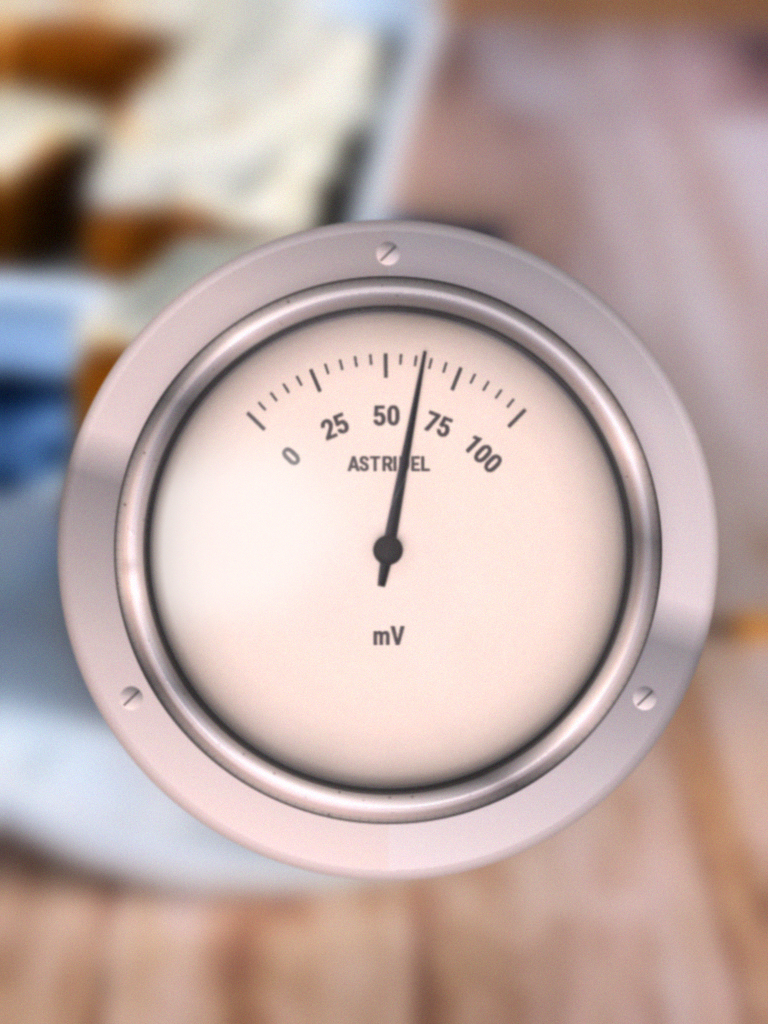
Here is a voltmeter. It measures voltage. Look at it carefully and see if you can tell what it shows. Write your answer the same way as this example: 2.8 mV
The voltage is 62.5 mV
